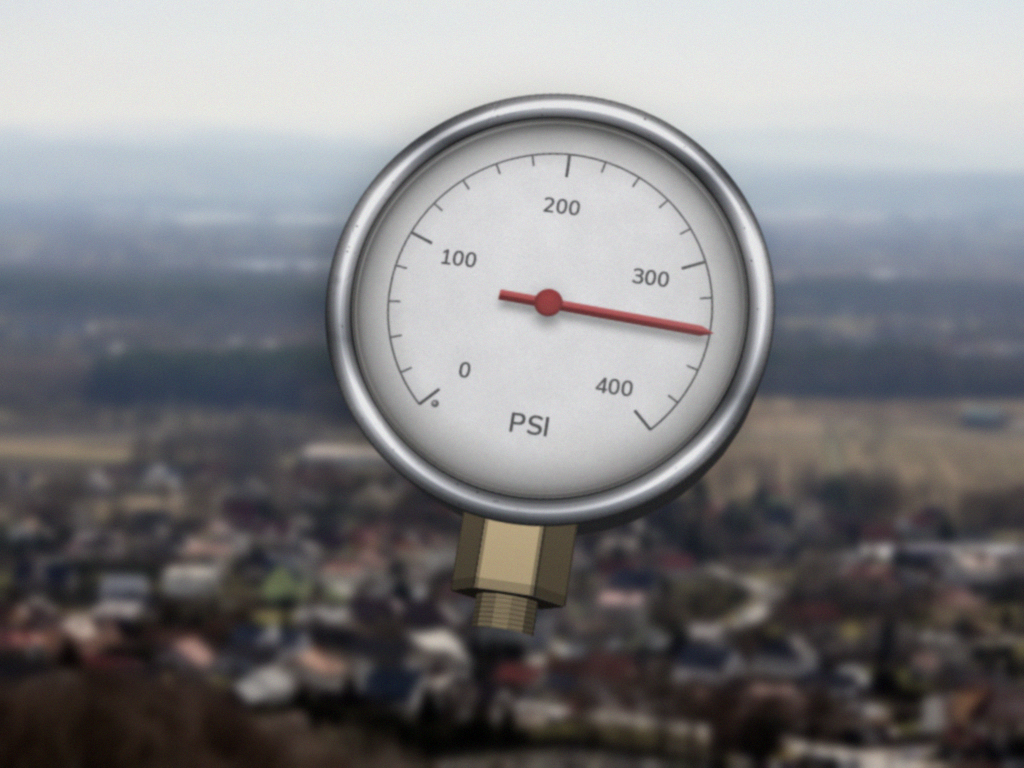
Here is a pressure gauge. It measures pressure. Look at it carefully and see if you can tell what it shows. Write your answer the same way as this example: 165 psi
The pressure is 340 psi
